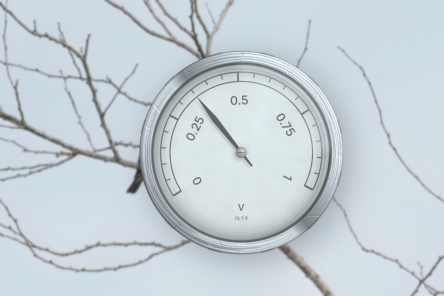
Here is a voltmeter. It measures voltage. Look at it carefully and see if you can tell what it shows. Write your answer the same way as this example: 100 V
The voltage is 0.35 V
